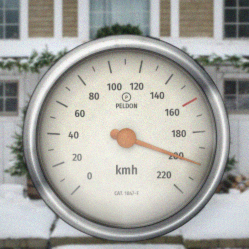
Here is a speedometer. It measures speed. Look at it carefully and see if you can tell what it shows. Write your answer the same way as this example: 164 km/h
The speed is 200 km/h
